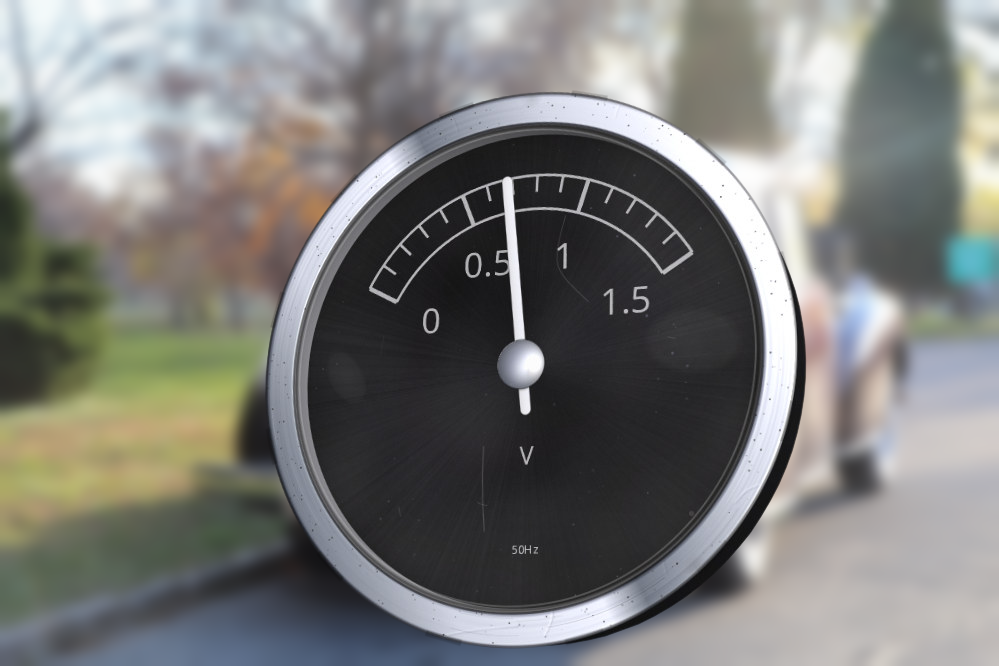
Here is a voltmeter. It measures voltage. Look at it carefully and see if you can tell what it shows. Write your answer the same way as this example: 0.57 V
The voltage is 0.7 V
